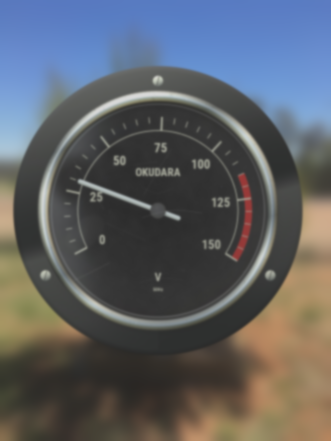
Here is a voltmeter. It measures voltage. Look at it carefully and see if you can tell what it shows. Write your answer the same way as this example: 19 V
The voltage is 30 V
